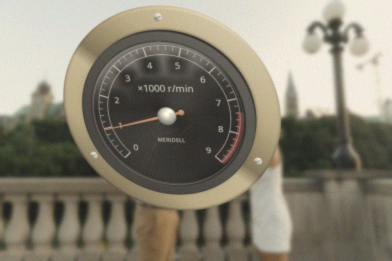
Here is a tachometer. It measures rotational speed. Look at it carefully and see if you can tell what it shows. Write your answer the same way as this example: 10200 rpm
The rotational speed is 1000 rpm
